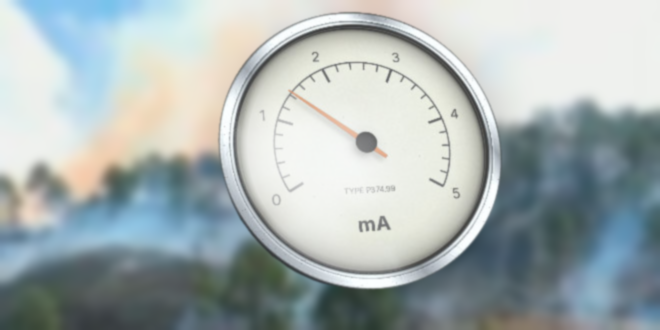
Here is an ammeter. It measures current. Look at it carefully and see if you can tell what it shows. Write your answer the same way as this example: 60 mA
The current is 1.4 mA
